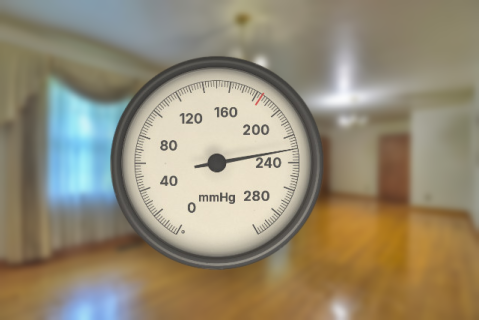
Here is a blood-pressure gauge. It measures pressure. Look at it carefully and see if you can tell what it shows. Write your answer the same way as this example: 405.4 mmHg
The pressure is 230 mmHg
